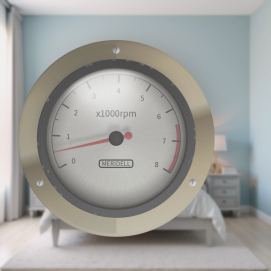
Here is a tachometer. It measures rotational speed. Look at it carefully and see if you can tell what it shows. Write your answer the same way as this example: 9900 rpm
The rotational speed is 500 rpm
